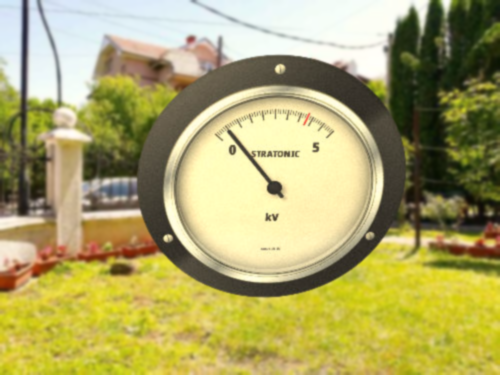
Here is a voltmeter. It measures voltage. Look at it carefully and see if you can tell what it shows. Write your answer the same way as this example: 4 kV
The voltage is 0.5 kV
